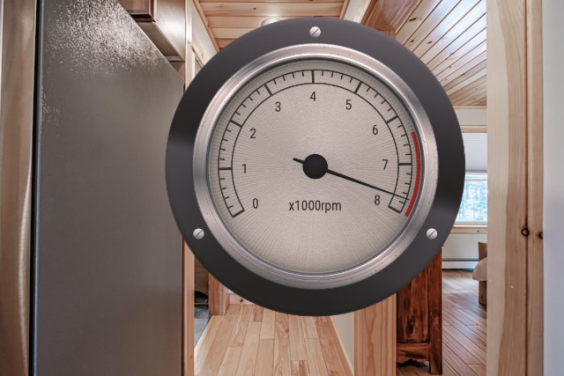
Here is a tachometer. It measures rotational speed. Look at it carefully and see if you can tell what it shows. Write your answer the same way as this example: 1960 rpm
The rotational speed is 7700 rpm
